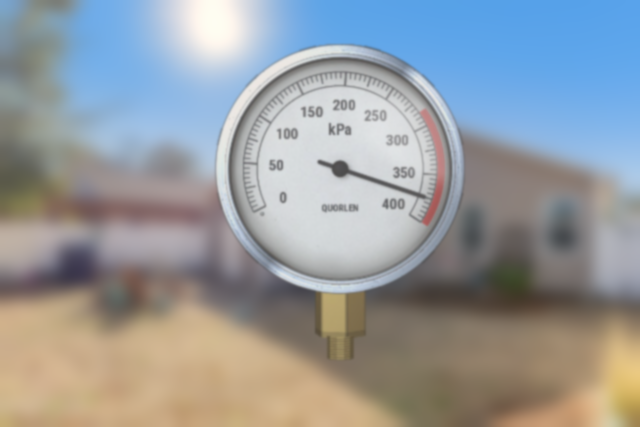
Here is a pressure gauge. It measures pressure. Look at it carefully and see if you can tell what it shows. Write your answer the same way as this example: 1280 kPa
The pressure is 375 kPa
